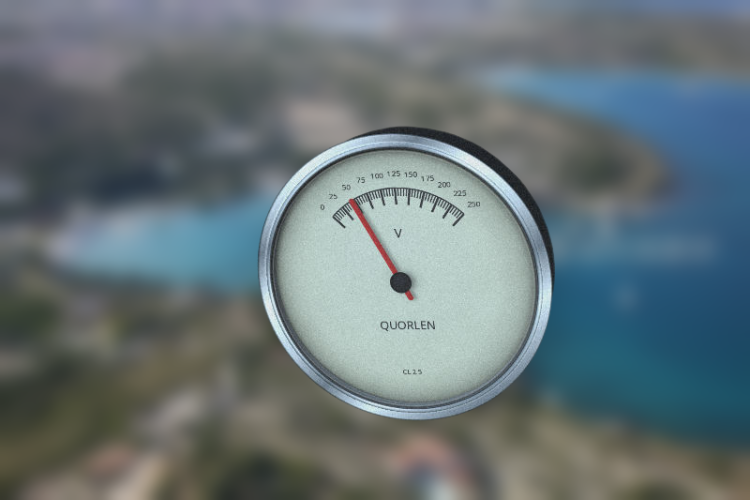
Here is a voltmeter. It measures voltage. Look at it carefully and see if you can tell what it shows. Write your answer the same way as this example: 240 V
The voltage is 50 V
